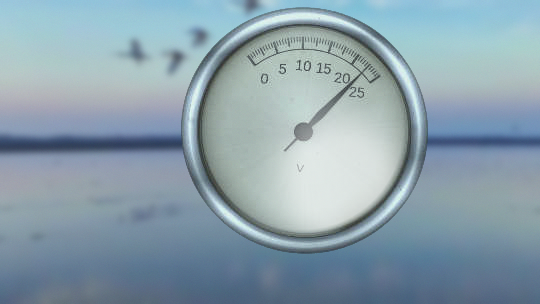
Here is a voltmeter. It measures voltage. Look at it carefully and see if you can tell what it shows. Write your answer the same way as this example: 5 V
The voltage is 22.5 V
